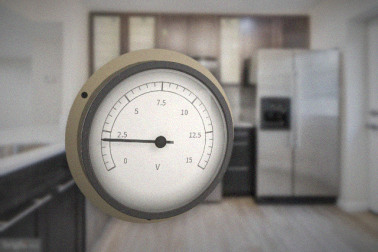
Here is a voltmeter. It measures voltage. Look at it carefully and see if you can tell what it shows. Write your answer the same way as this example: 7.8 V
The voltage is 2 V
